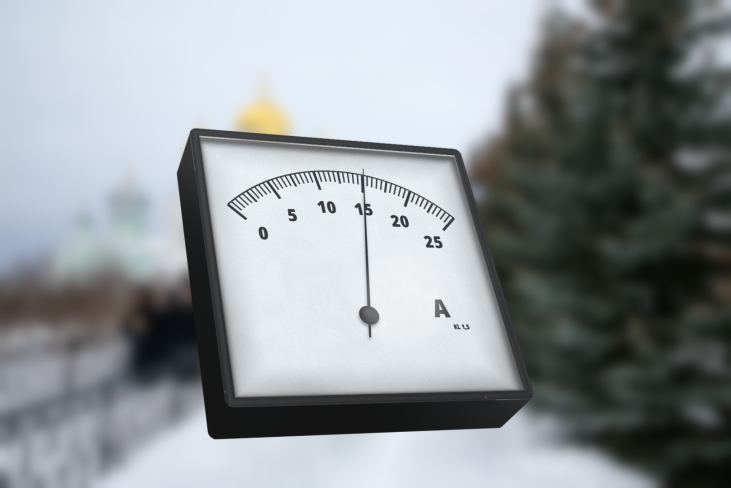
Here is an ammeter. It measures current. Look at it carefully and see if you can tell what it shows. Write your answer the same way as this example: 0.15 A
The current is 15 A
